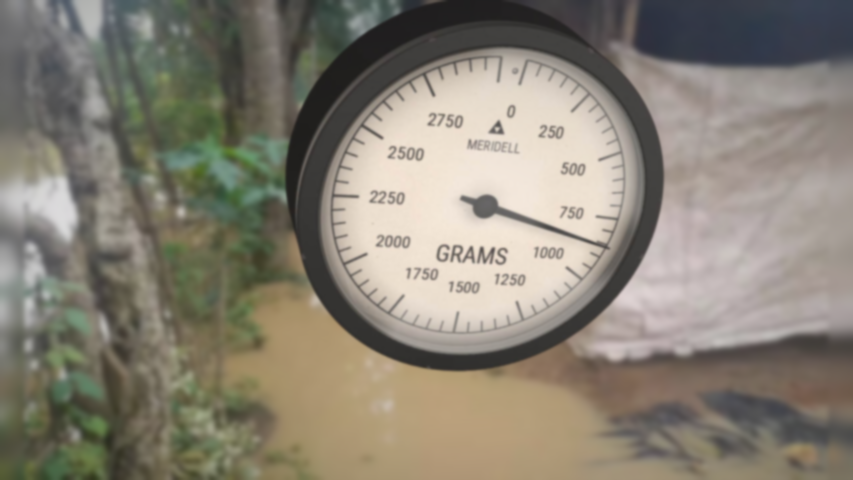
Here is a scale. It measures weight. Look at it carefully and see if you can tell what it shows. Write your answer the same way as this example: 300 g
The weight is 850 g
